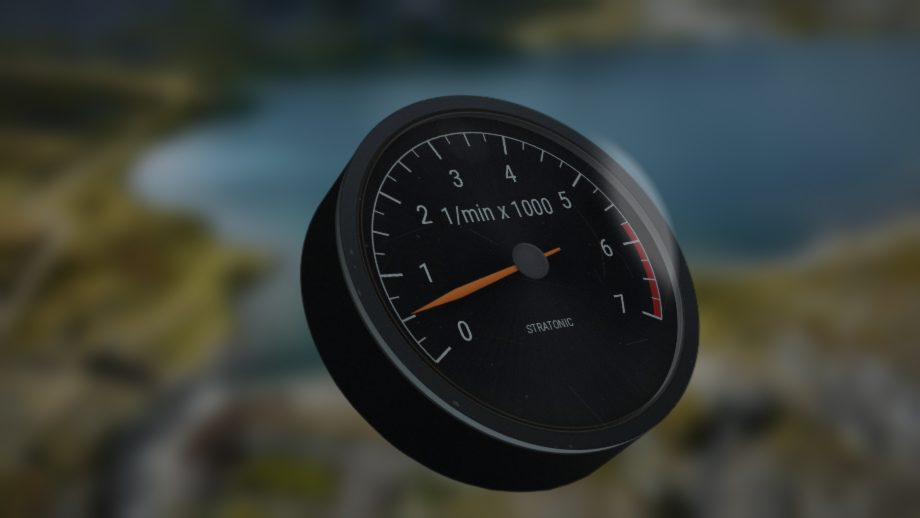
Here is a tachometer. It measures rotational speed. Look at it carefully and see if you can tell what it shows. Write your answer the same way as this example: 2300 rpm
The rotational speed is 500 rpm
